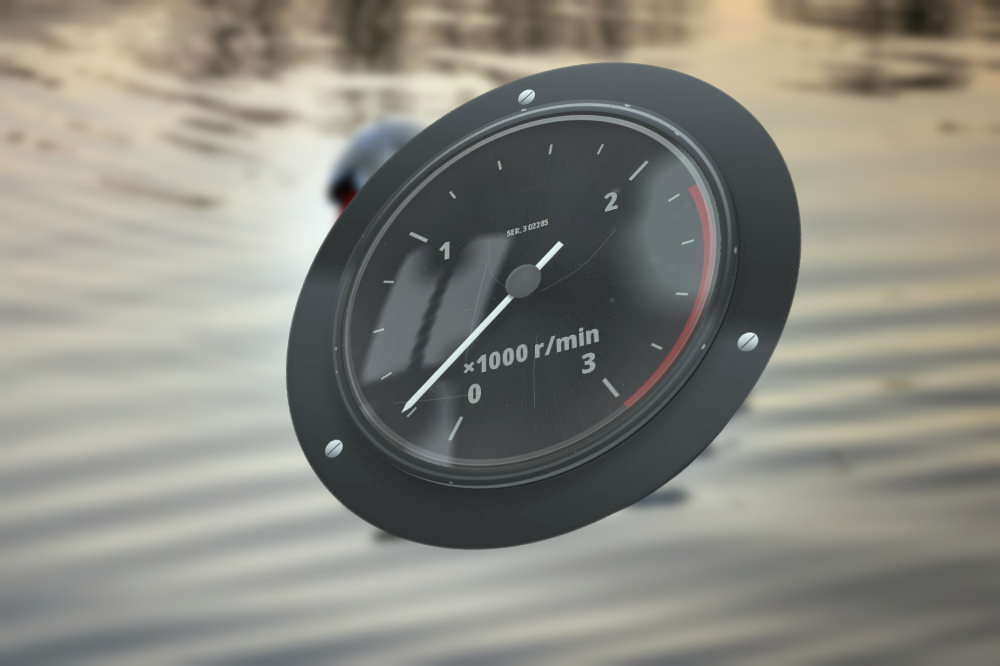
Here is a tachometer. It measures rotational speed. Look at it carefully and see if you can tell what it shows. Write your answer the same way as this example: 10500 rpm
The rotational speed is 200 rpm
